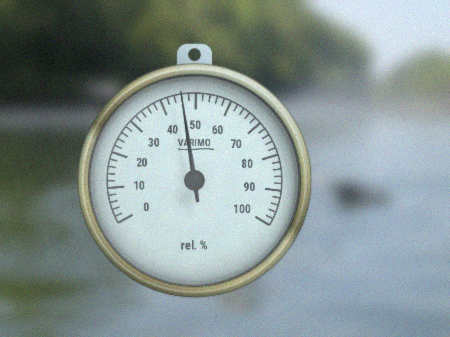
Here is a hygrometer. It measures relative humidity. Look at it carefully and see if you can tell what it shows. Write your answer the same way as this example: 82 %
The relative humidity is 46 %
